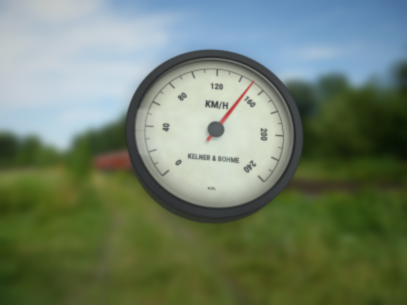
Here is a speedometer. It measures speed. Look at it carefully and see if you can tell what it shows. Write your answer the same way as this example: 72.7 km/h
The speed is 150 km/h
